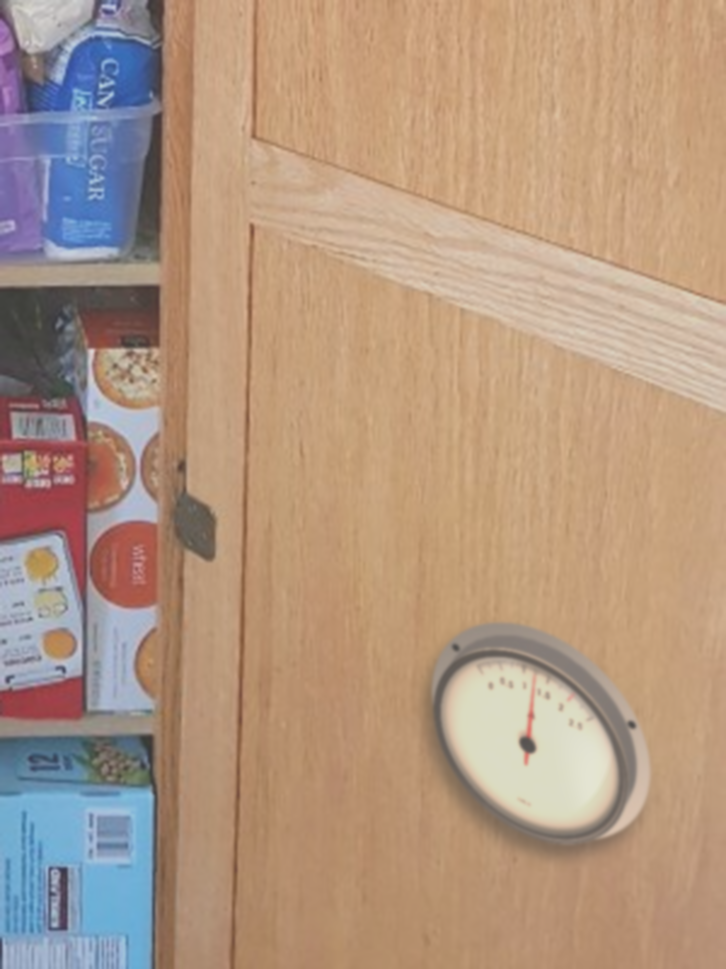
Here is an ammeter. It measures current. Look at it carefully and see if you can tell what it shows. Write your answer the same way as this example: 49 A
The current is 1.25 A
